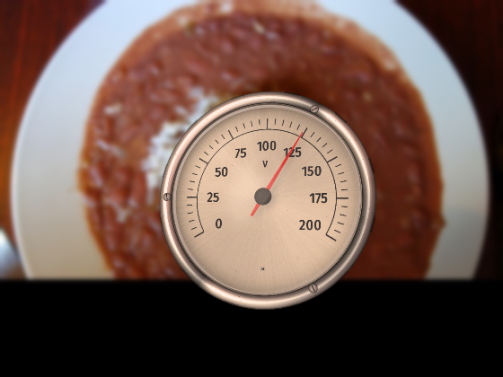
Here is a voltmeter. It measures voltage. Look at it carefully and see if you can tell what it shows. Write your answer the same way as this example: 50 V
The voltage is 125 V
